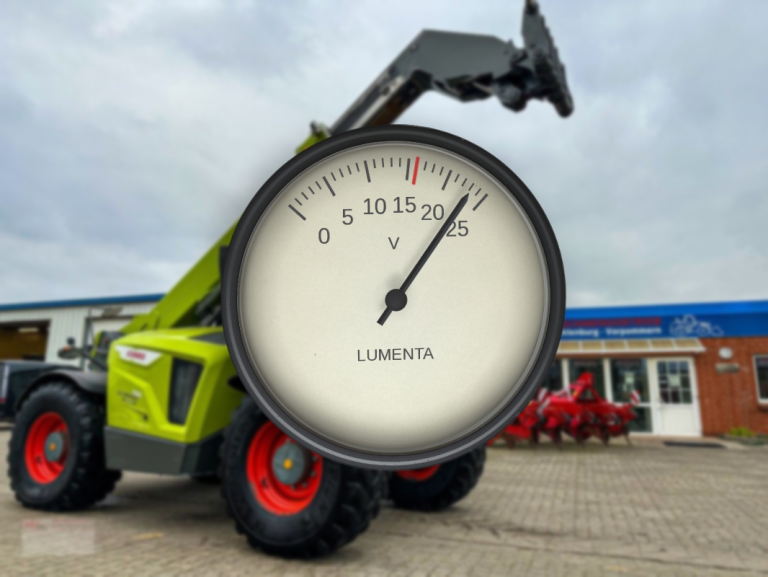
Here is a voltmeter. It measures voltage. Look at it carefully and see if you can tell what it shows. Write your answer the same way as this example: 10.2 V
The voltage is 23 V
